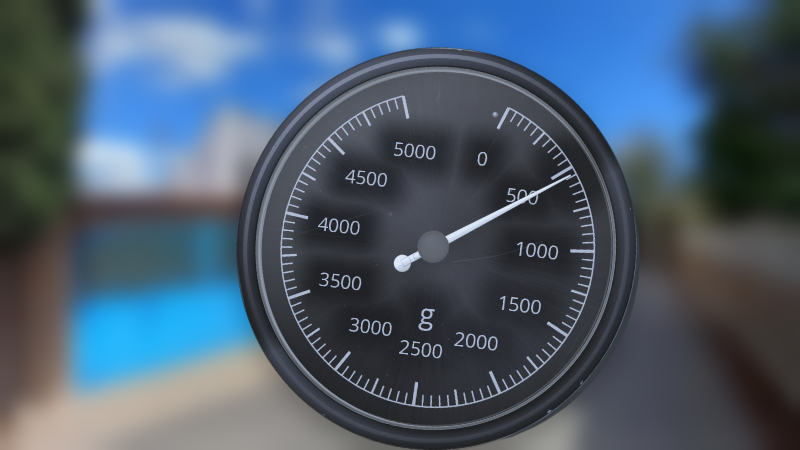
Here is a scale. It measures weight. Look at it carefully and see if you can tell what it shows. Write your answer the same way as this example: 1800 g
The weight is 550 g
